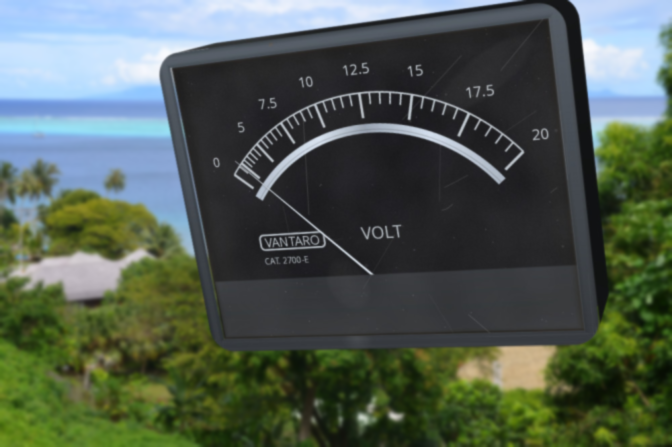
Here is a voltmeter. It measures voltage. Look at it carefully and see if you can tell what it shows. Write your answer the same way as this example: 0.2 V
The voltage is 2.5 V
